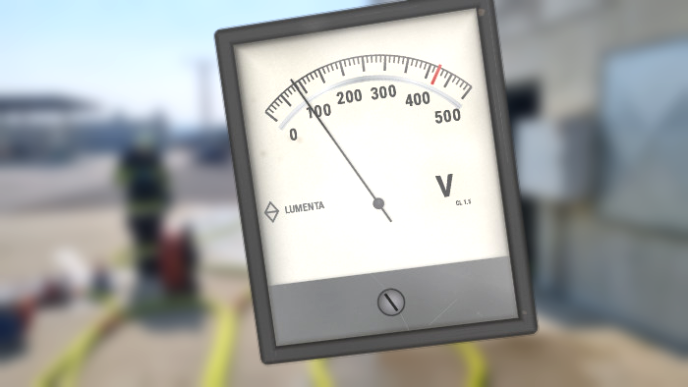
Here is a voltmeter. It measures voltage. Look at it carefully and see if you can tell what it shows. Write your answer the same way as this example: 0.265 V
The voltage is 90 V
